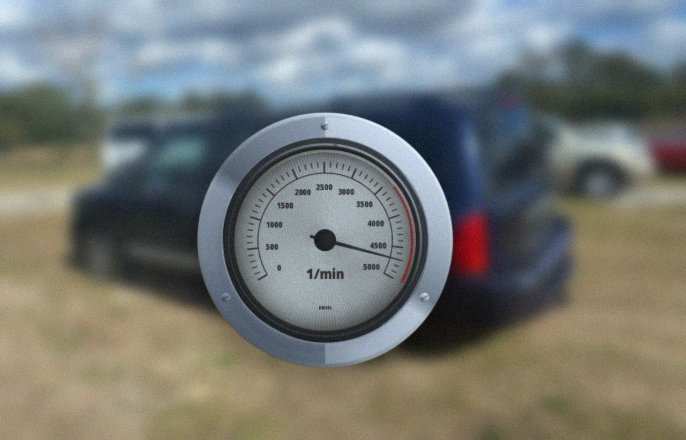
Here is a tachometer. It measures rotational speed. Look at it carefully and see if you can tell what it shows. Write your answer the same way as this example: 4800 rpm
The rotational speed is 4700 rpm
